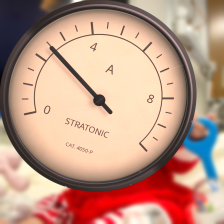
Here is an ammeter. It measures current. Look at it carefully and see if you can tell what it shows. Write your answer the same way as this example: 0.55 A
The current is 2.5 A
